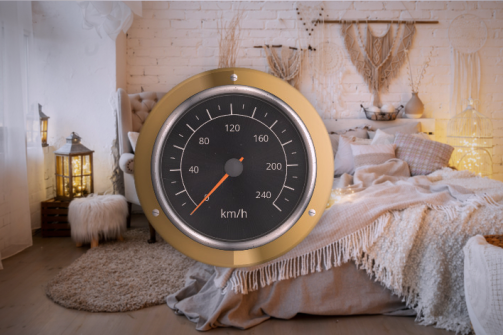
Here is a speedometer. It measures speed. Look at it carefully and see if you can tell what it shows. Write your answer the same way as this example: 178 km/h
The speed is 0 km/h
